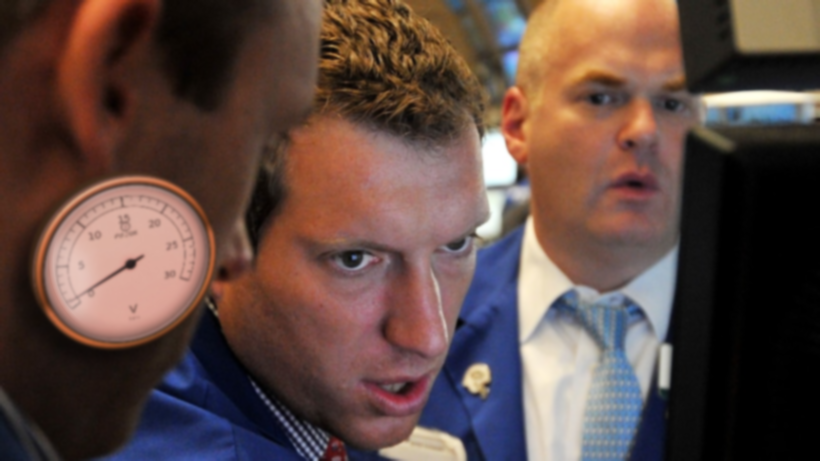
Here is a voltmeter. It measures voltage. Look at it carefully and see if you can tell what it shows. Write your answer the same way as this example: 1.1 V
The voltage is 1 V
